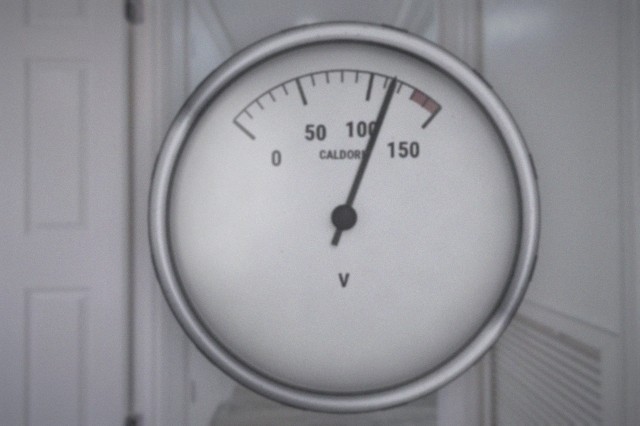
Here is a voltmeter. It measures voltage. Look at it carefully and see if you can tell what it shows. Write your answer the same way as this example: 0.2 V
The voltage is 115 V
